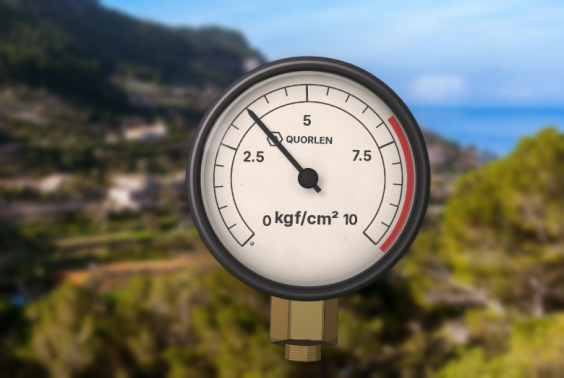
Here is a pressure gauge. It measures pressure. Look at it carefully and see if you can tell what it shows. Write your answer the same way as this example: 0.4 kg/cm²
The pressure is 3.5 kg/cm²
